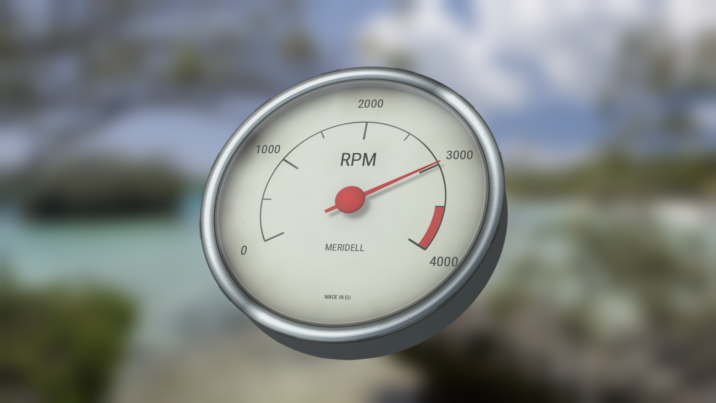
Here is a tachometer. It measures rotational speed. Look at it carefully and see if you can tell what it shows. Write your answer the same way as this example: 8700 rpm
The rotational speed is 3000 rpm
